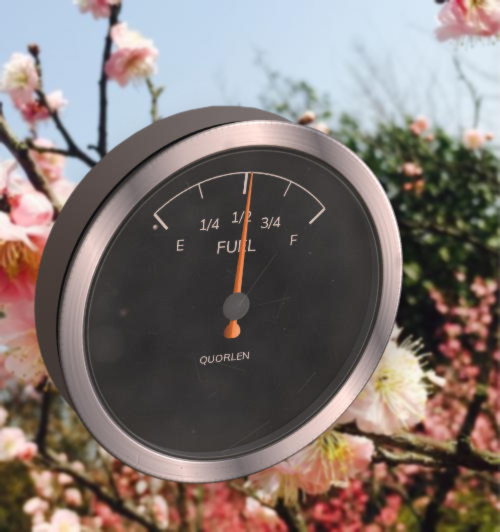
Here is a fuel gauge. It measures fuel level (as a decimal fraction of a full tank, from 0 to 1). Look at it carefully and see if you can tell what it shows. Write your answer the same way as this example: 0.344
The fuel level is 0.5
